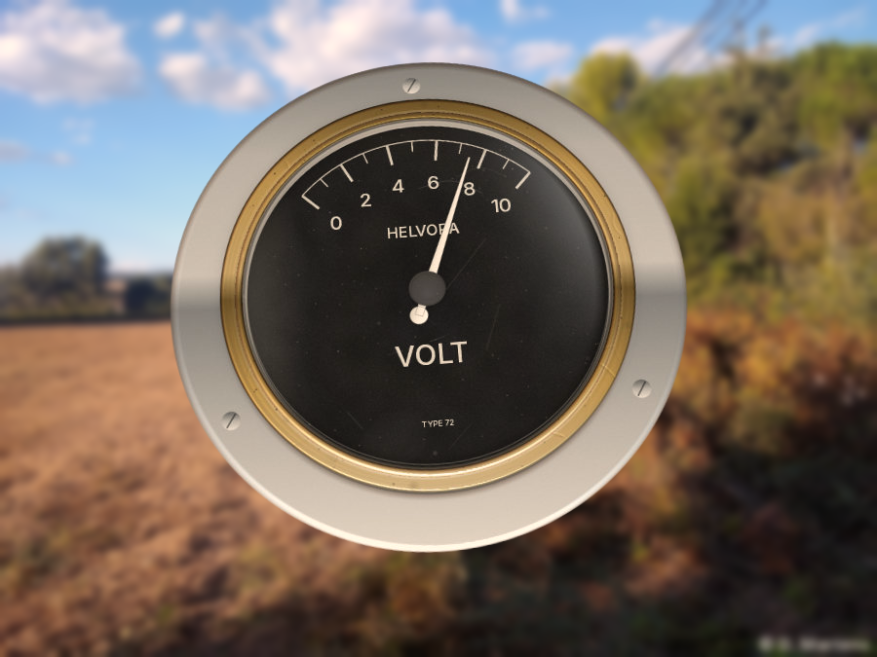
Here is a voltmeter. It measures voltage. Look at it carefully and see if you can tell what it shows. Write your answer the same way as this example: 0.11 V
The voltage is 7.5 V
